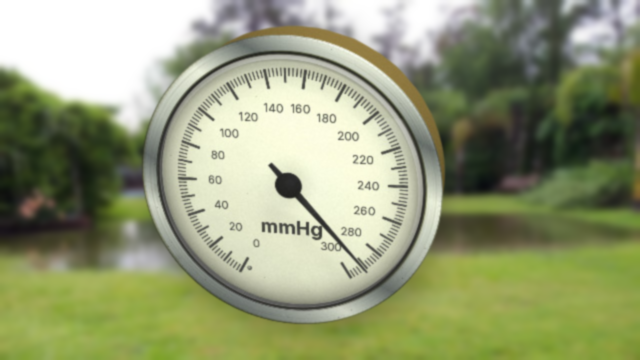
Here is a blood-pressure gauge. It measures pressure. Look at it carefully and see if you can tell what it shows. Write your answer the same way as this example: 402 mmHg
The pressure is 290 mmHg
